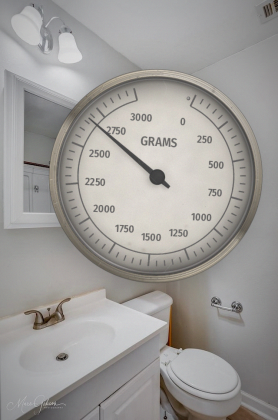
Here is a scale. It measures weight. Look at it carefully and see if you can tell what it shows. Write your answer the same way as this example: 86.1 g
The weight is 2675 g
